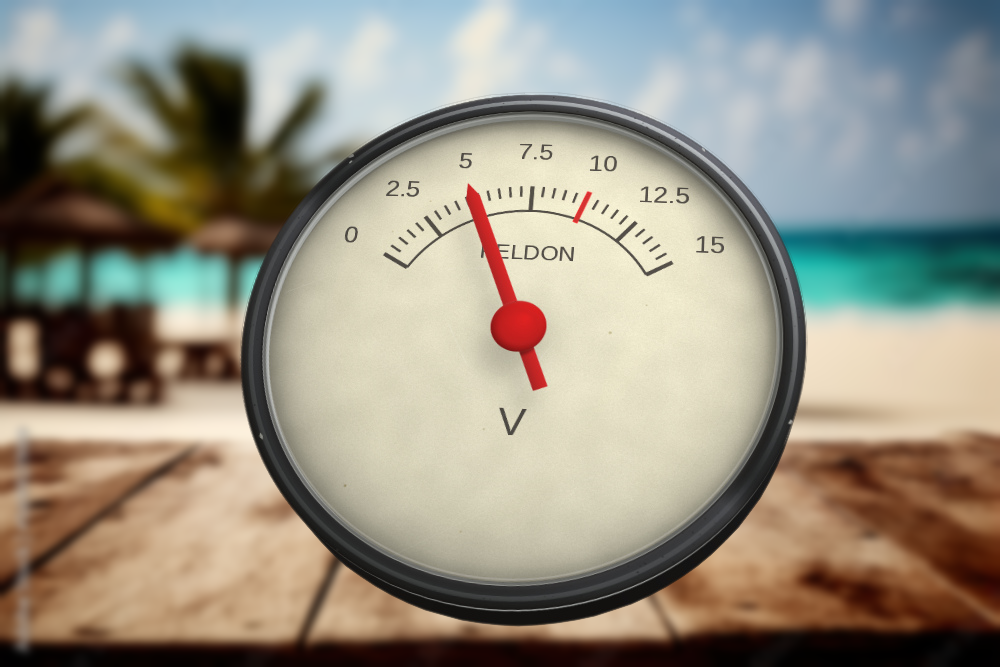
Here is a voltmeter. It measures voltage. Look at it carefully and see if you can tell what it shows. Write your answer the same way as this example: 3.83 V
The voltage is 4.75 V
